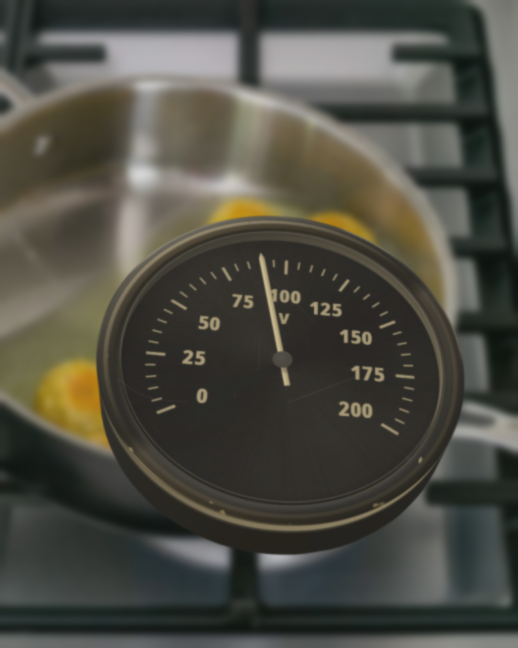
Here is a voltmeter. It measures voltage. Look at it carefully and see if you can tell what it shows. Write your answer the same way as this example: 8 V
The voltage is 90 V
